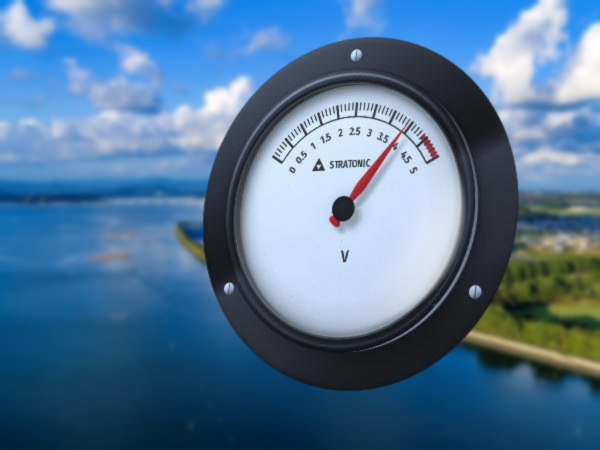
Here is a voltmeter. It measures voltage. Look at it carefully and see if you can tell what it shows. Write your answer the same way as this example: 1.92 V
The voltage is 4 V
